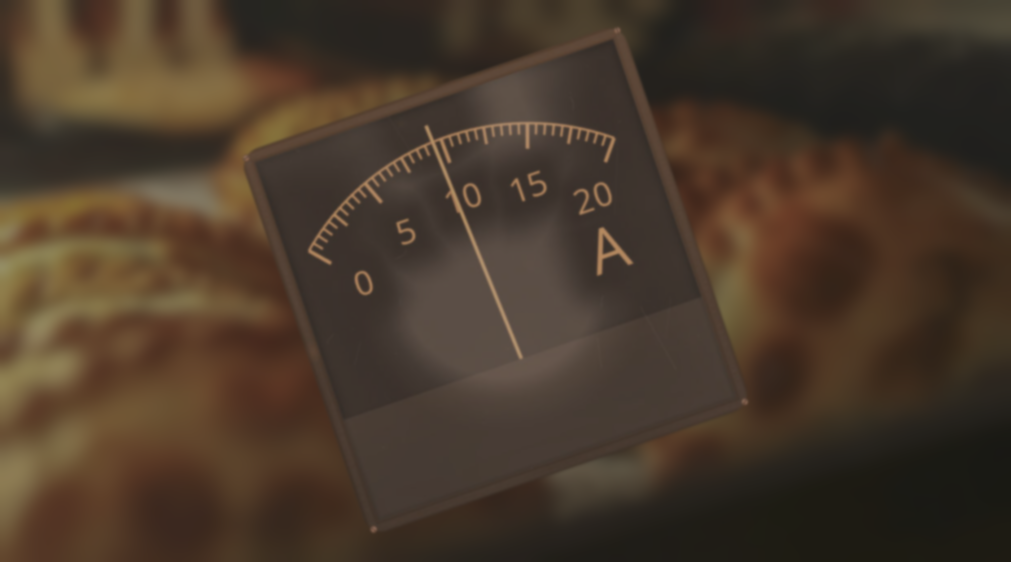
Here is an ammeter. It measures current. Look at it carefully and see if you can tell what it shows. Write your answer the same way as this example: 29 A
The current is 9.5 A
